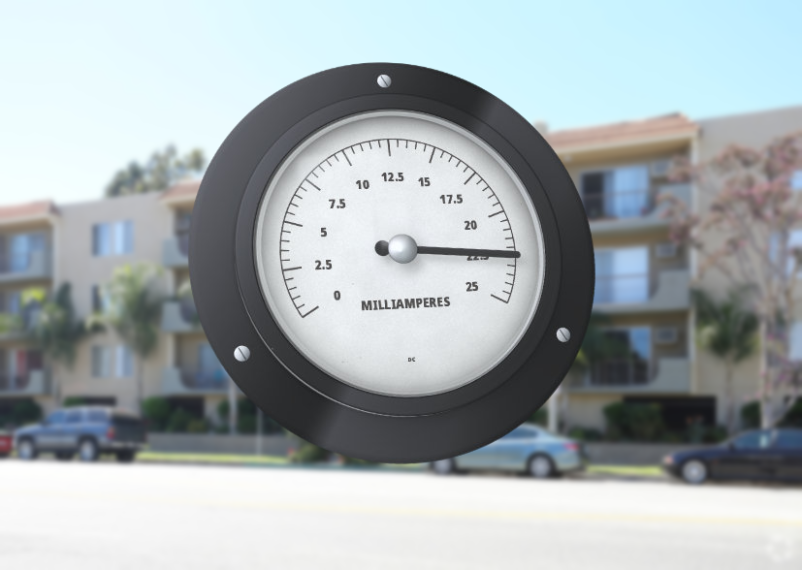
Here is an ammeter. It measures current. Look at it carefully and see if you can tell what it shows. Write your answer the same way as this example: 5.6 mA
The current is 22.5 mA
